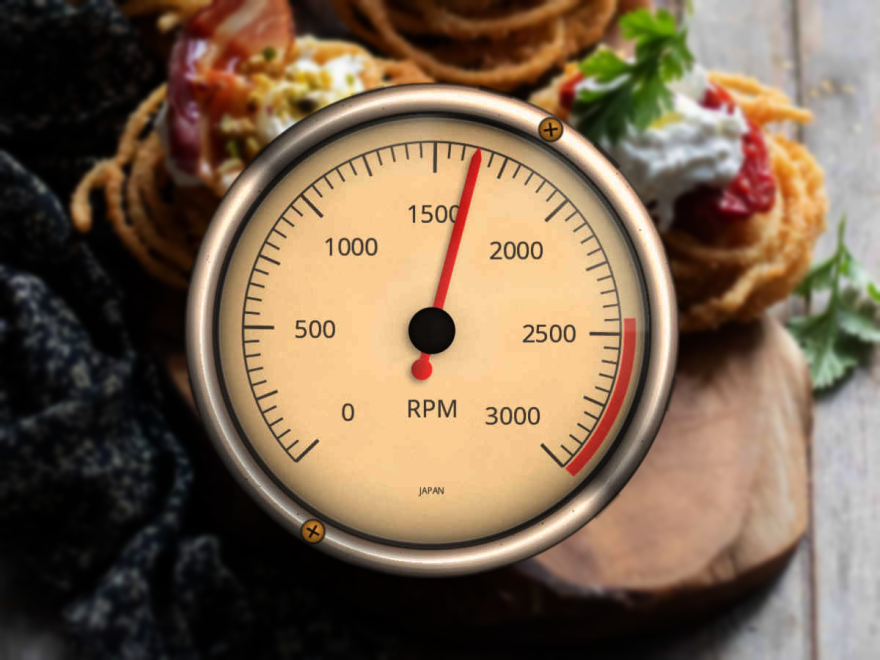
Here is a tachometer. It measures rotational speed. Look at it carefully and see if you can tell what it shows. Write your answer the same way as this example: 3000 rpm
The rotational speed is 1650 rpm
